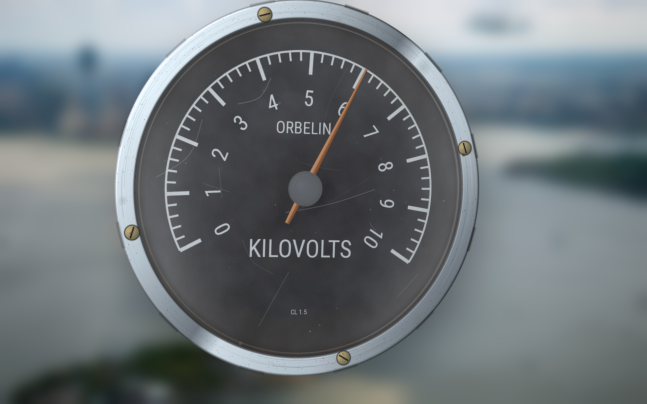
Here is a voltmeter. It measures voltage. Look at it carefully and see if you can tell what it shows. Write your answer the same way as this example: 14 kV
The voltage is 6 kV
